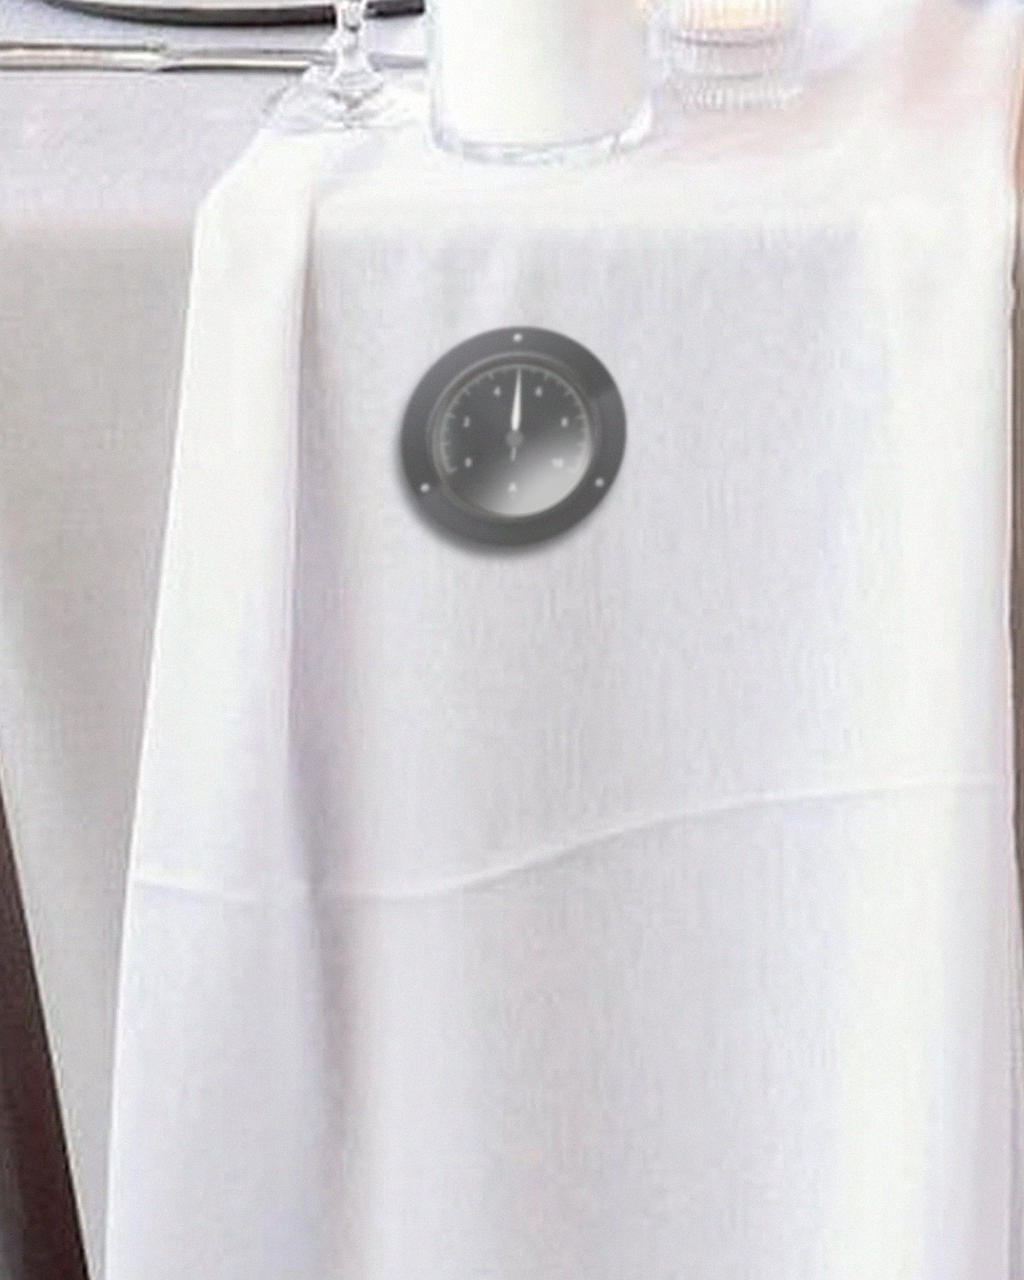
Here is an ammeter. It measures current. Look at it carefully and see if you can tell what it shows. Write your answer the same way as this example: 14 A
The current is 5 A
